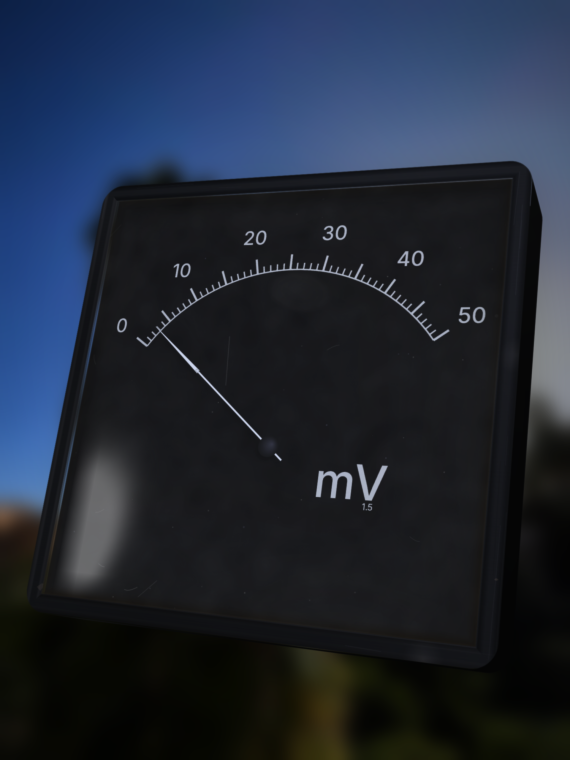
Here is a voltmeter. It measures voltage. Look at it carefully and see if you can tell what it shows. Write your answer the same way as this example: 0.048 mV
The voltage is 3 mV
